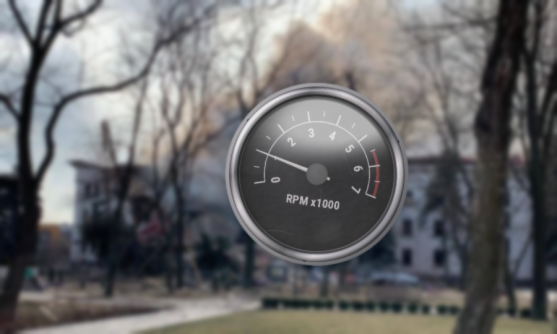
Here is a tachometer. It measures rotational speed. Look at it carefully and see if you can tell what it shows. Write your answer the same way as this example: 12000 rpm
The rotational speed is 1000 rpm
